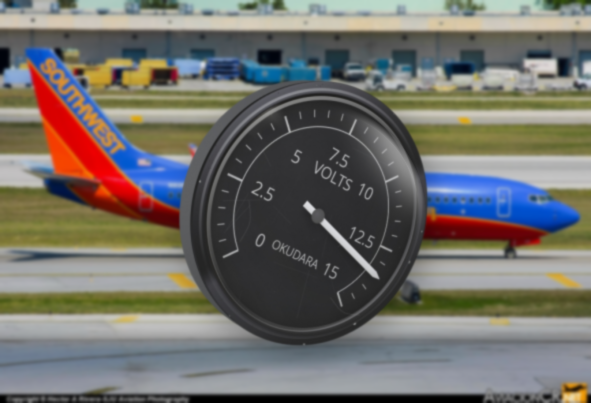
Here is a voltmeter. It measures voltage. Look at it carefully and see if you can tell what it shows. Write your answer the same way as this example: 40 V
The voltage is 13.5 V
